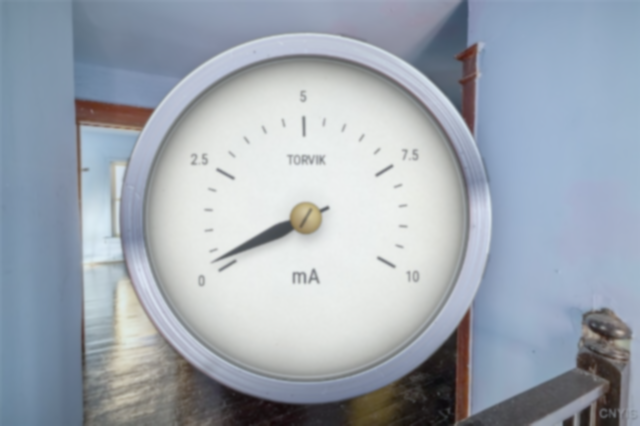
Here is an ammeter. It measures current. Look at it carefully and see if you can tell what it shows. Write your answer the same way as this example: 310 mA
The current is 0.25 mA
